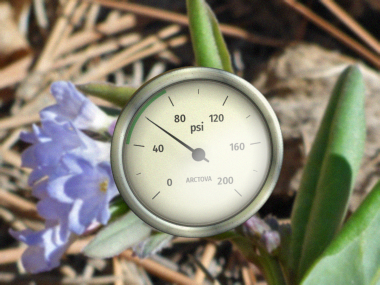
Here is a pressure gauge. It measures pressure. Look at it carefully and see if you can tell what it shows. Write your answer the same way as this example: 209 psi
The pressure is 60 psi
